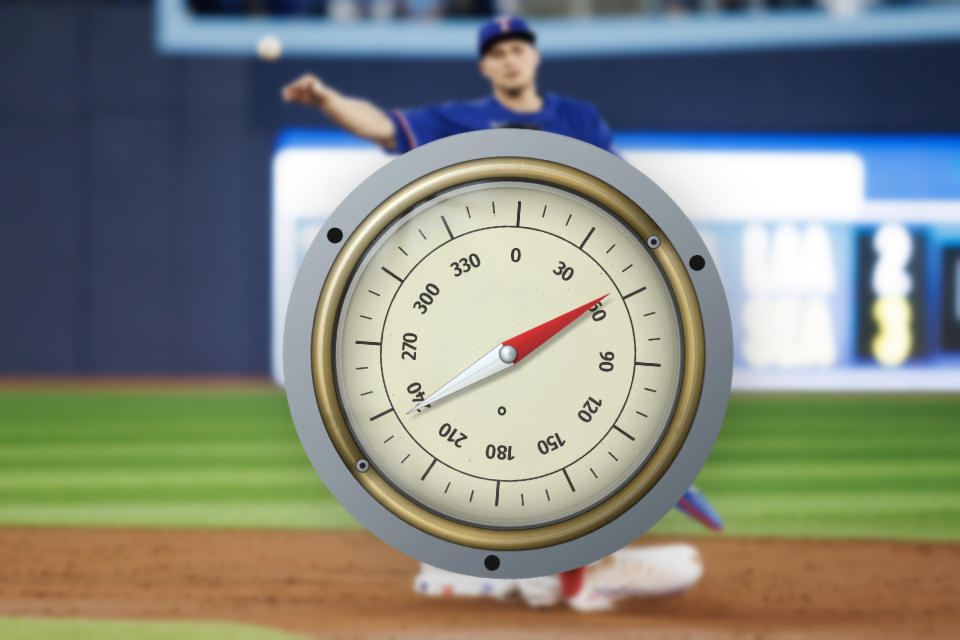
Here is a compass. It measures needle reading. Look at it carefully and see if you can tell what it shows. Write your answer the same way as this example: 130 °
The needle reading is 55 °
